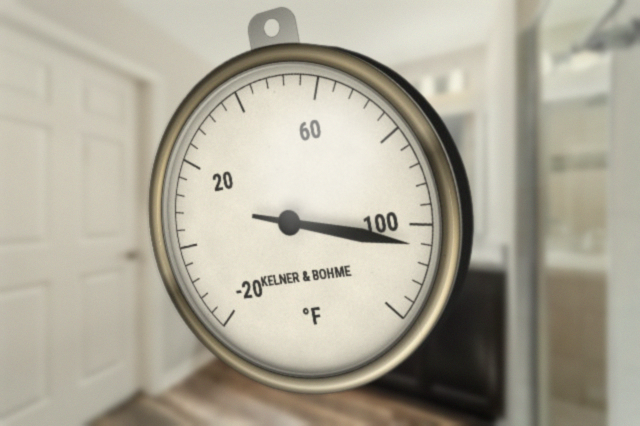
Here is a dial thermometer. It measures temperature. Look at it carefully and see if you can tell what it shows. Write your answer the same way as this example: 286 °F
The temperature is 104 °F
